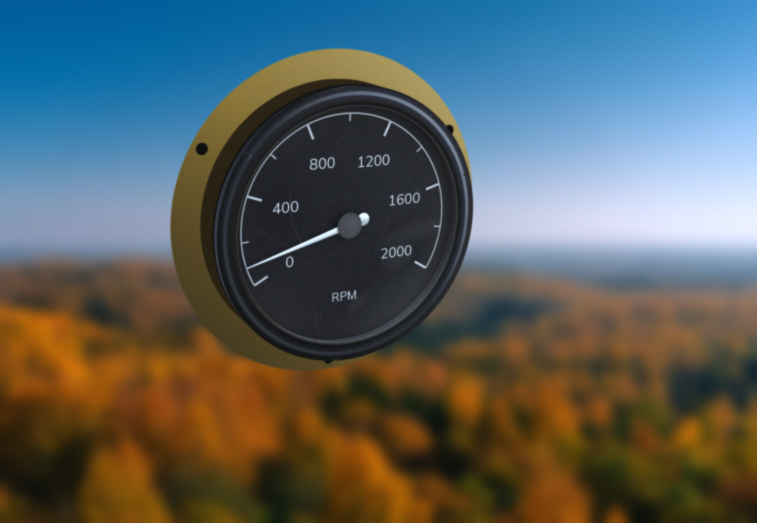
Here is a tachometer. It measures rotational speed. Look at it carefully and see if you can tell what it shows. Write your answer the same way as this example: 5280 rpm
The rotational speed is 100 rpm
